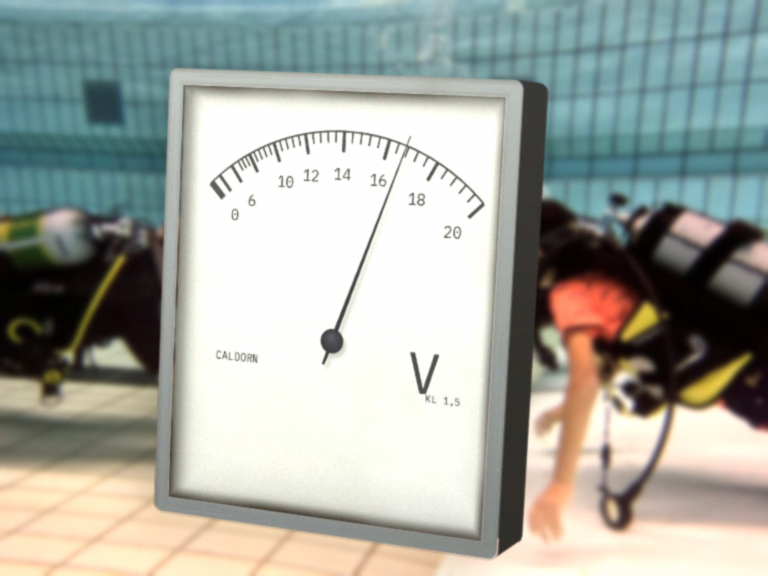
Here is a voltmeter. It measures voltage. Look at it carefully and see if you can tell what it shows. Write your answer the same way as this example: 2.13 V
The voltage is 16.8 V
